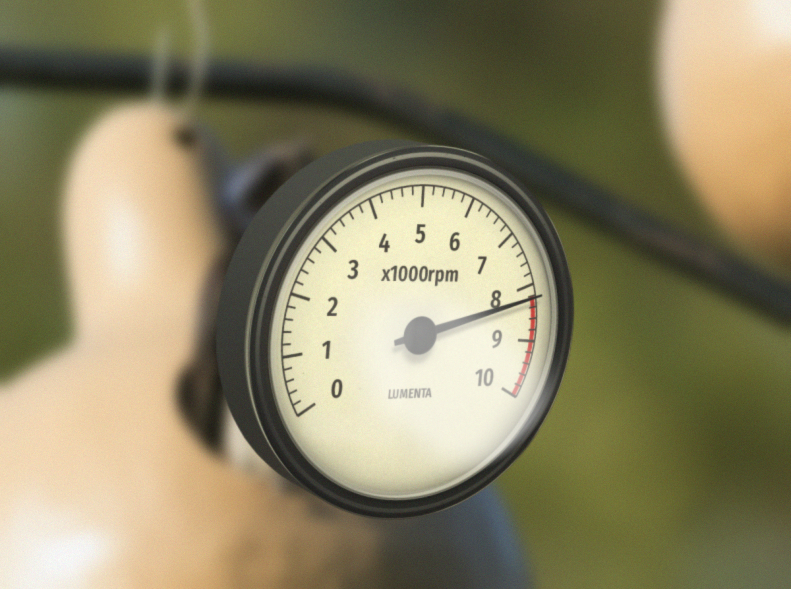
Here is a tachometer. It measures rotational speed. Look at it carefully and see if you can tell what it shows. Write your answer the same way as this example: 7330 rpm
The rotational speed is 8200 rpm
